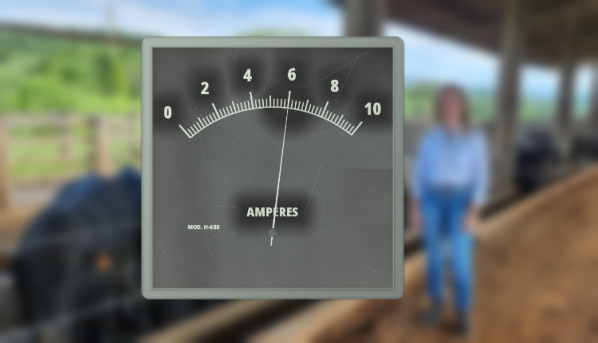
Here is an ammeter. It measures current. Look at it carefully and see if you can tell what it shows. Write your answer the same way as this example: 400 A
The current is 6 A
